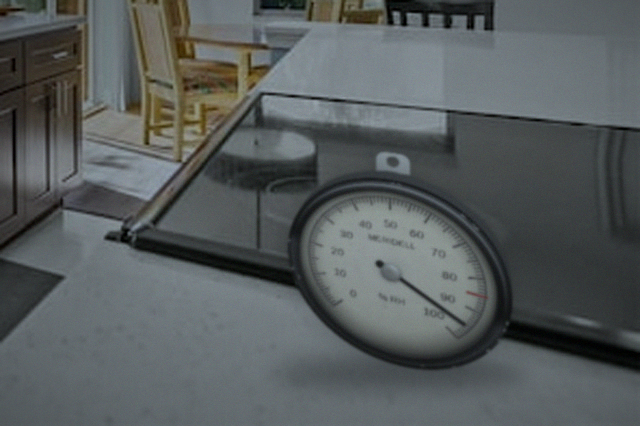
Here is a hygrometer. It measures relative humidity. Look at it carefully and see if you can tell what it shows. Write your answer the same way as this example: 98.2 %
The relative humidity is 95 %
